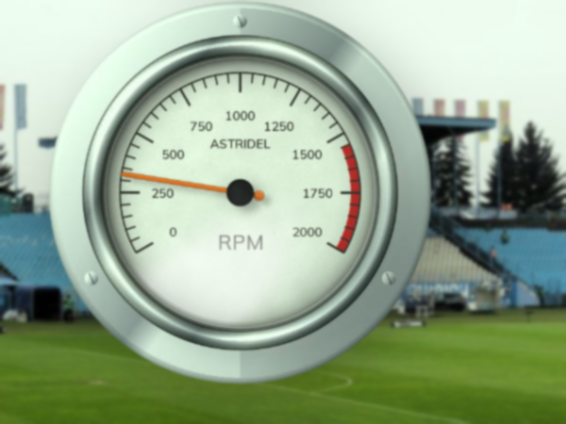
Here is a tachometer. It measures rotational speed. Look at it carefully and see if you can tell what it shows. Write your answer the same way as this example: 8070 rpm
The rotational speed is 325 rpm
